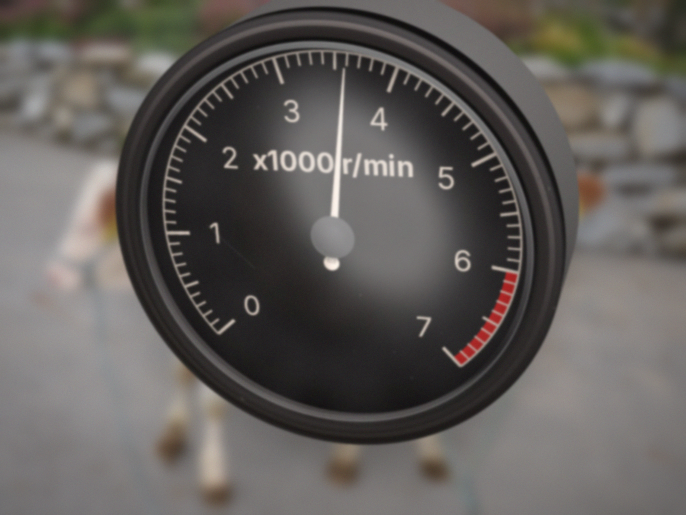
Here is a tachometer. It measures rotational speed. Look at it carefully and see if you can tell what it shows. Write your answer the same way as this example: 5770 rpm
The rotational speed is 3600 rpm
